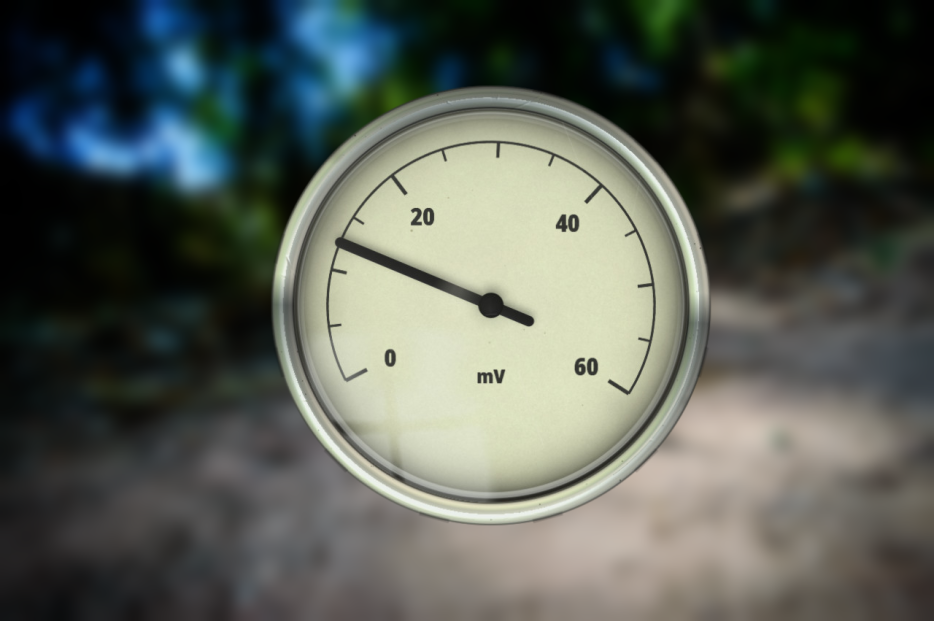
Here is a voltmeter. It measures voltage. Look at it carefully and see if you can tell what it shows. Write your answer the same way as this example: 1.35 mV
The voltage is 12.5 mV
